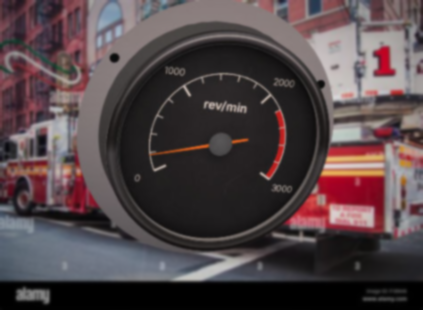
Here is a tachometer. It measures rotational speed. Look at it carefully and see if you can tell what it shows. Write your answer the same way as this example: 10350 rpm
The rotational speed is 200 rpm
